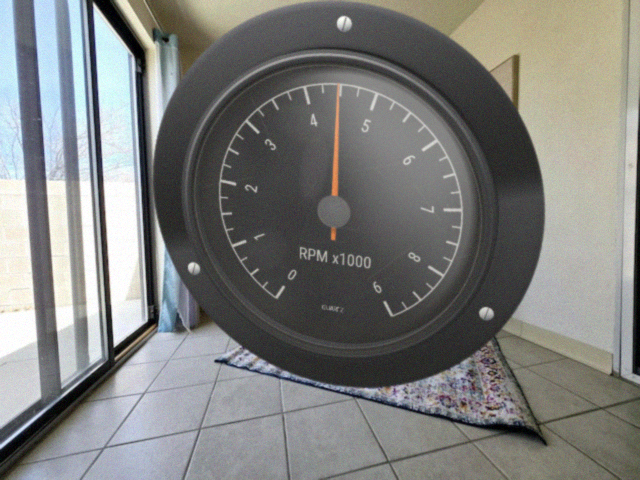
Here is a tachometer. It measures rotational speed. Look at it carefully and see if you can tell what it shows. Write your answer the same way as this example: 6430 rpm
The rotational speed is 4500 rpm
